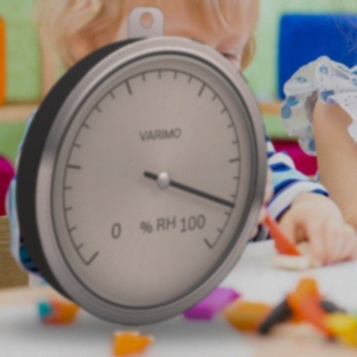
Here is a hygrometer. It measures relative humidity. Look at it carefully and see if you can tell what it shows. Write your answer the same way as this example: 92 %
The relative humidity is 90 %
